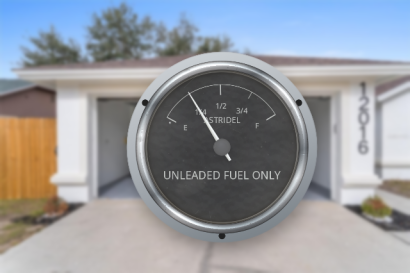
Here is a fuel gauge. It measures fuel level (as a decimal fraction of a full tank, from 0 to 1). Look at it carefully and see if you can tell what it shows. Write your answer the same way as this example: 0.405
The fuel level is 0.25
